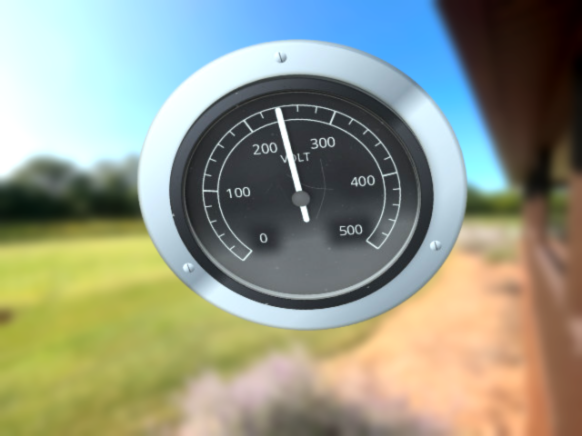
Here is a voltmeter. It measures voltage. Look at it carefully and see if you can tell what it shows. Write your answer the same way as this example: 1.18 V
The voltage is 240 V
